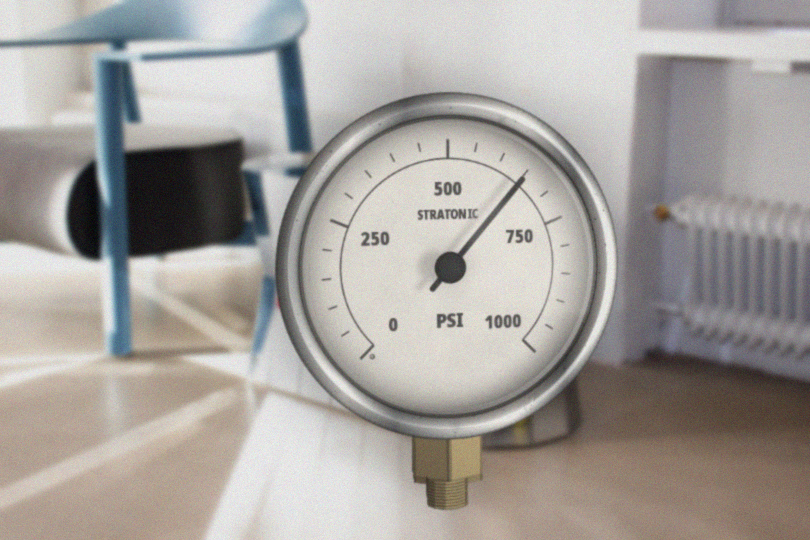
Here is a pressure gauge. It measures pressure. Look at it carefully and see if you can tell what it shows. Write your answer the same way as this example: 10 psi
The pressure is 650 psi
